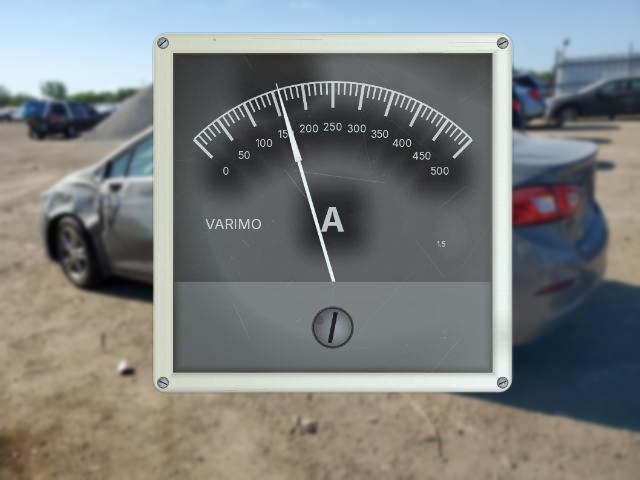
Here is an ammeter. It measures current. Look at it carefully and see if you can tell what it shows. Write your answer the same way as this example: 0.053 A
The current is 160 A
